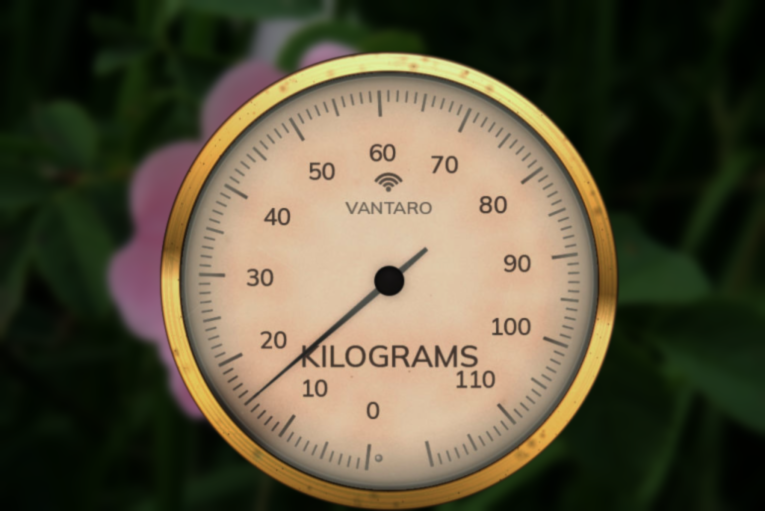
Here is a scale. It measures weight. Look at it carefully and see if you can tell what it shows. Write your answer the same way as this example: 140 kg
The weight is 15 kg
